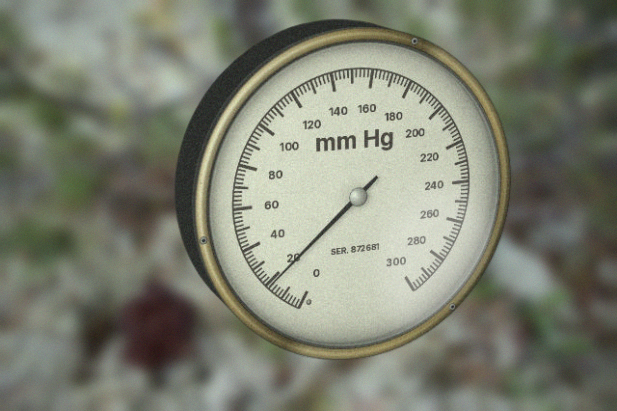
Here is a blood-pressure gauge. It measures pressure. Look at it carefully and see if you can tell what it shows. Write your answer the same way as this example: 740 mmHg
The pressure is 20 mmHg
